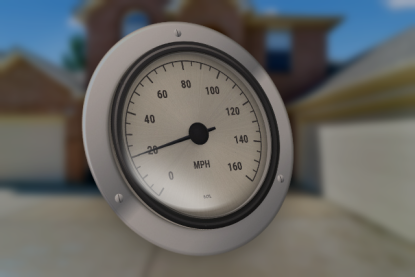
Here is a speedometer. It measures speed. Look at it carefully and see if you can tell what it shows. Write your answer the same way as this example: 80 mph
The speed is 20 mph
